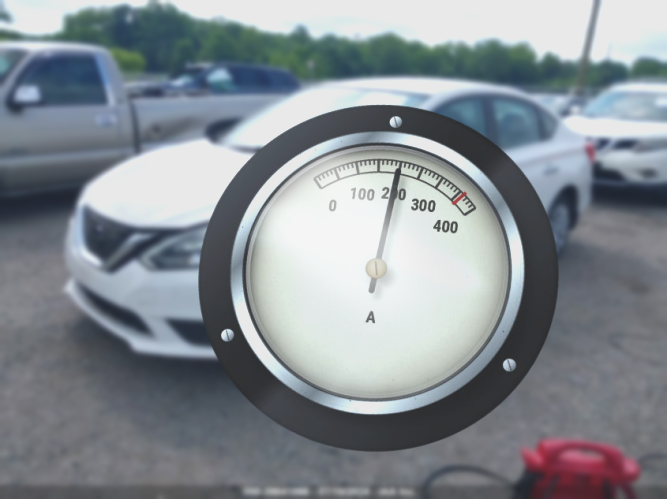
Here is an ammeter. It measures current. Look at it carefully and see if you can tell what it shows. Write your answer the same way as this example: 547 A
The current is 200 A
